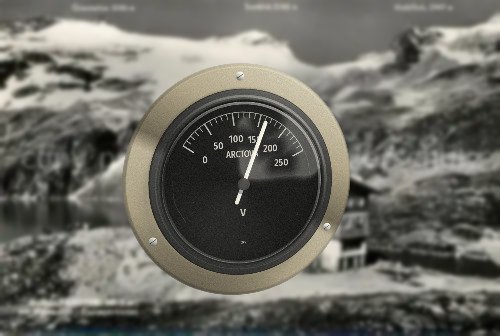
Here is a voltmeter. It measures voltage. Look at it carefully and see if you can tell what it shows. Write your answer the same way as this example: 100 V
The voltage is 160 V
